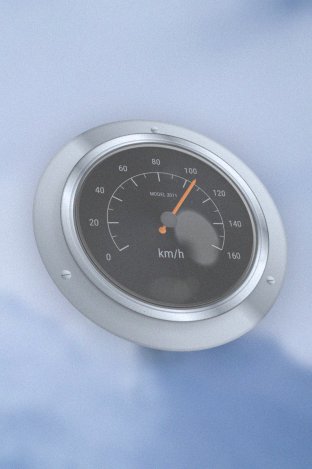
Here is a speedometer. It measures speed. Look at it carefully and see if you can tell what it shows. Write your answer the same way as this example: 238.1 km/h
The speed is 105 km/h
